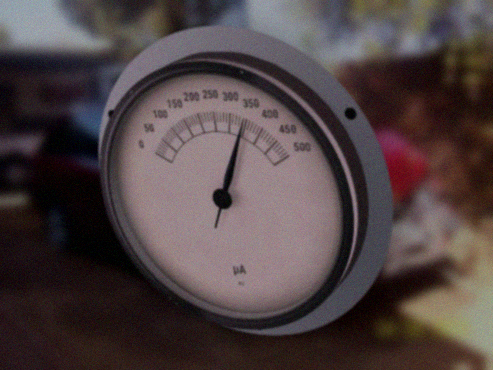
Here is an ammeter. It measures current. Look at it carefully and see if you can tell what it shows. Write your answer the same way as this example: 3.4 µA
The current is 350 µA
